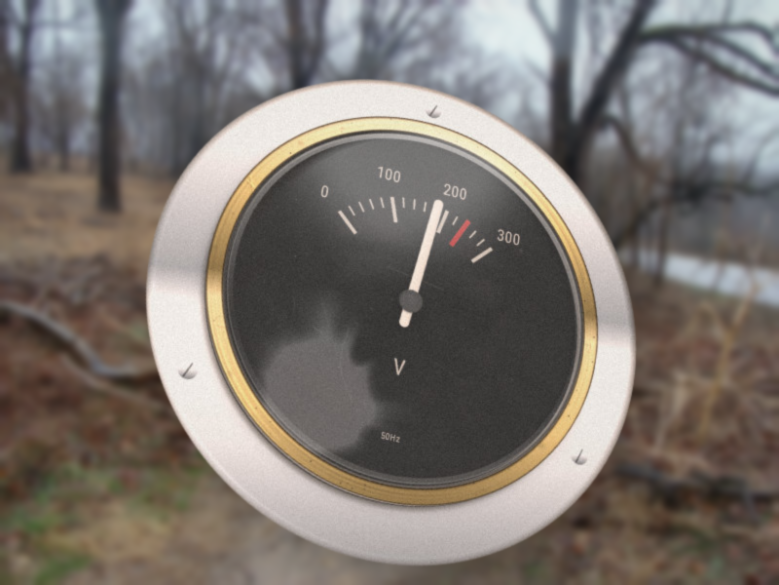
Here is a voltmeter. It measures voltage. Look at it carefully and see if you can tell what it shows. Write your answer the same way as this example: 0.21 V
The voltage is 180 V
